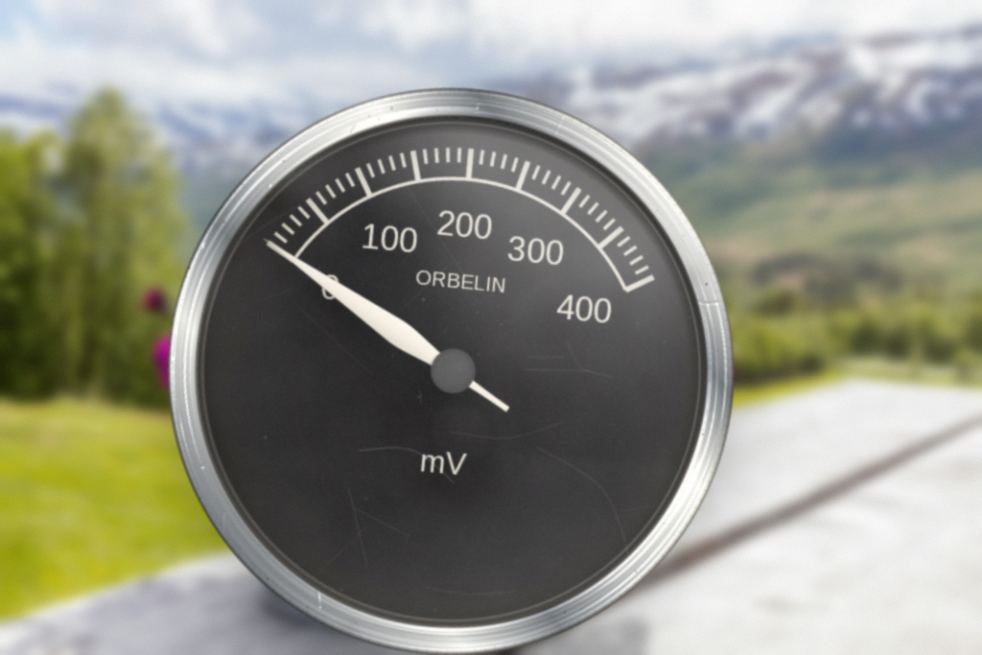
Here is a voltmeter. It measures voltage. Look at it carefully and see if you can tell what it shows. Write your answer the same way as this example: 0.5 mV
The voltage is 0 mV
